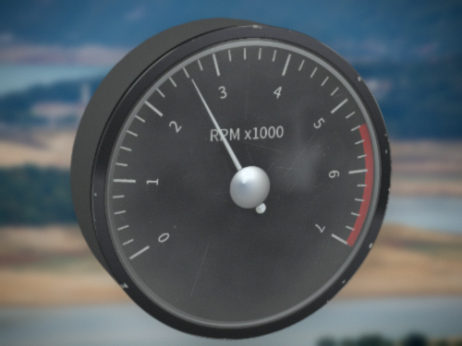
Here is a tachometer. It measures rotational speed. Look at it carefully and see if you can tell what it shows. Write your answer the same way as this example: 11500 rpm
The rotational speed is 2600 rpm
